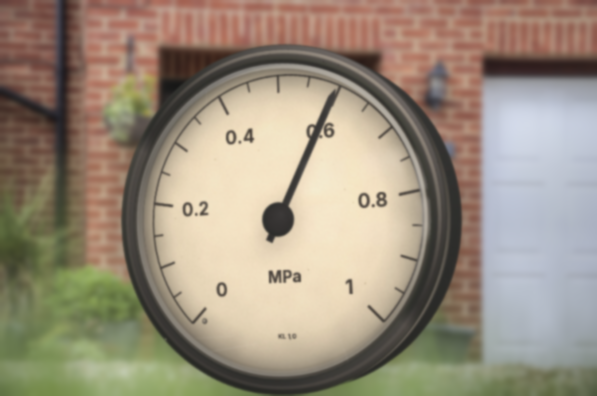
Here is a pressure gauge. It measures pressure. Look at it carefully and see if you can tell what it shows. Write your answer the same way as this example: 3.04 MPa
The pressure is 0.6 MPa
